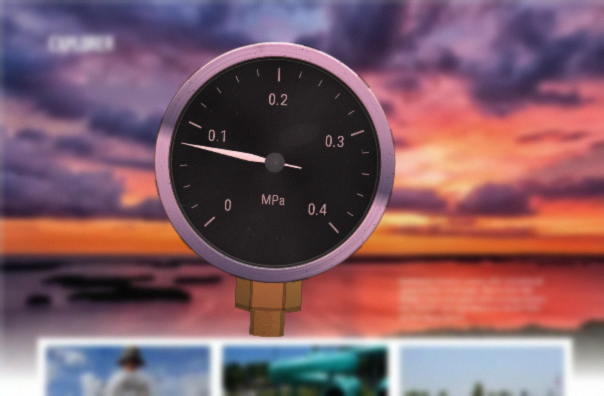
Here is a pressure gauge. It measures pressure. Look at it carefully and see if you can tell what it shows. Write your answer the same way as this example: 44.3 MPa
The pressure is 0.08 MPa
